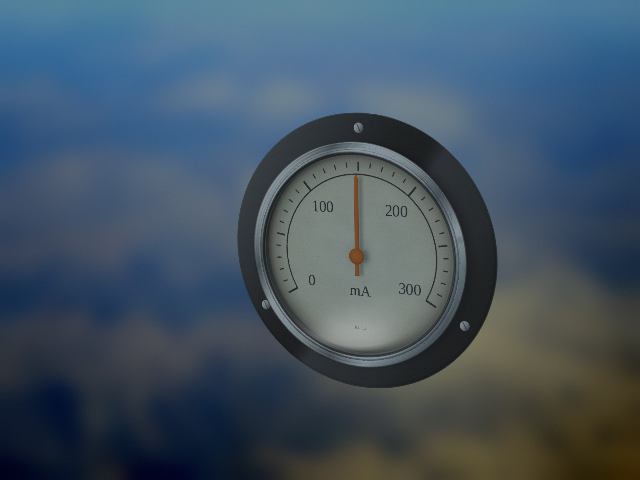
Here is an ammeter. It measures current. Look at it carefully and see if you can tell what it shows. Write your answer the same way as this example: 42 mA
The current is 150 mA
